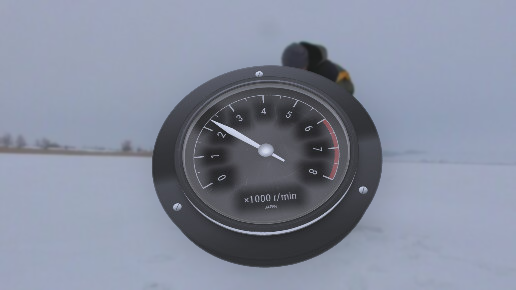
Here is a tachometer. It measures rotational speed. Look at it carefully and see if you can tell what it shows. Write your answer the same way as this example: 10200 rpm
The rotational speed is 2250 rpm
